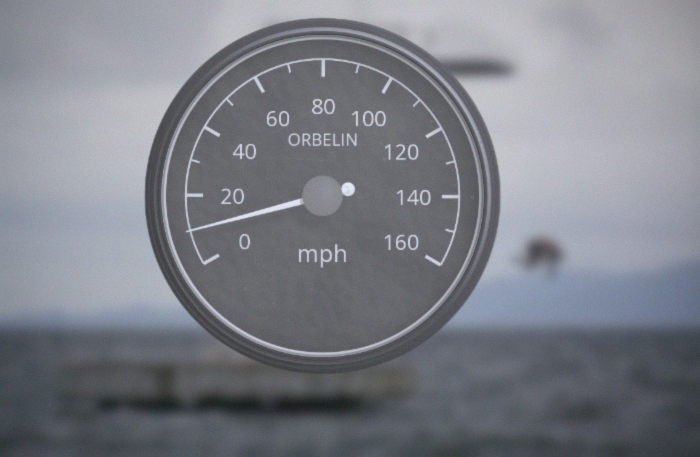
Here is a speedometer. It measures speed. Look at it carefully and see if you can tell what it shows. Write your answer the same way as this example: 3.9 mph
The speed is 10 mph
